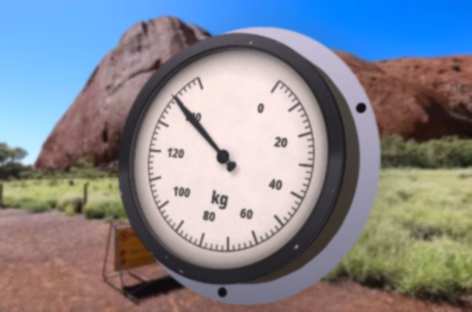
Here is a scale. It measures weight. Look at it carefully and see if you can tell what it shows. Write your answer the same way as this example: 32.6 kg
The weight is 140 kg
